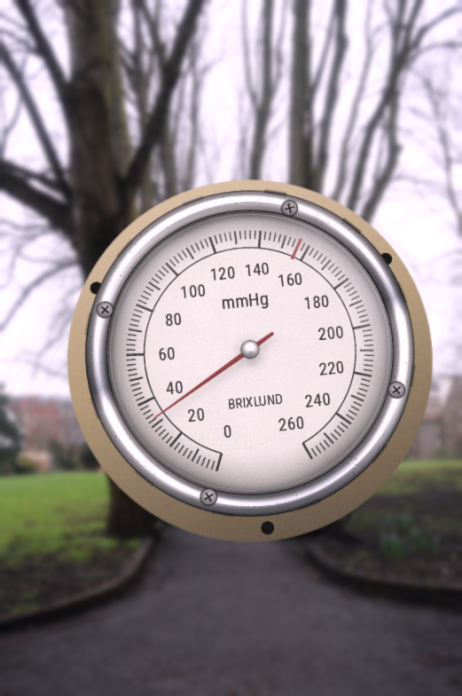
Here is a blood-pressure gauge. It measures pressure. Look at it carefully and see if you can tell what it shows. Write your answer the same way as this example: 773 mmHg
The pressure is 32 mmHg
